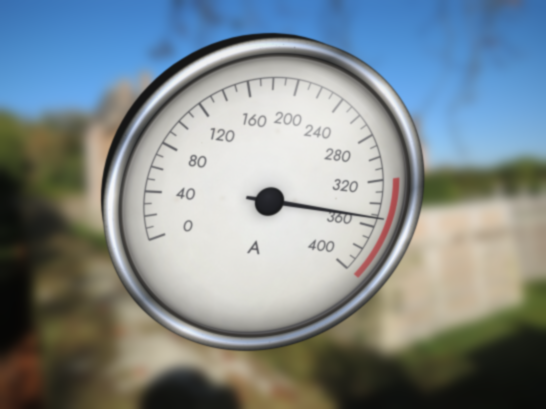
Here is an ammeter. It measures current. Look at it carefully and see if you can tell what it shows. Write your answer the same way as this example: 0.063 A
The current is 350 A
